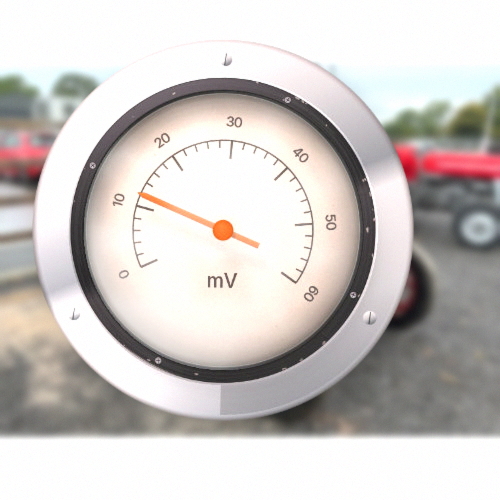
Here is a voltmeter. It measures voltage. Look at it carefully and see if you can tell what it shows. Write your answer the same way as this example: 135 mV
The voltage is 12 mV
